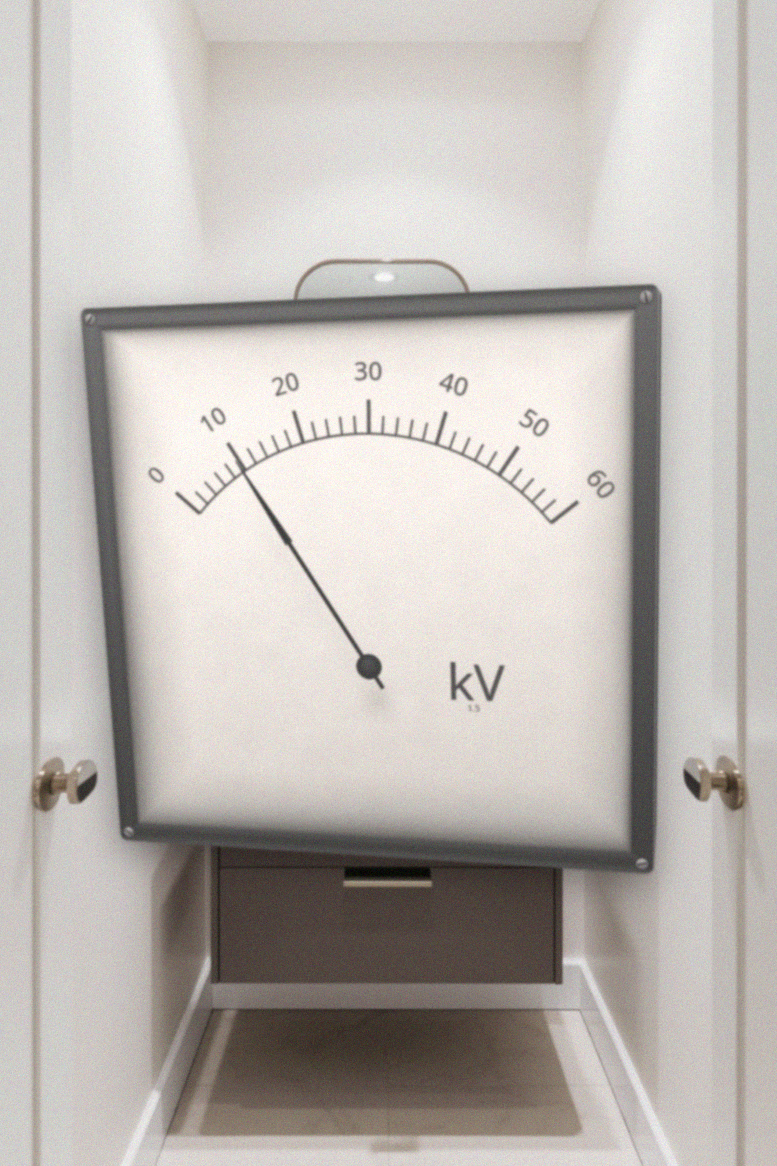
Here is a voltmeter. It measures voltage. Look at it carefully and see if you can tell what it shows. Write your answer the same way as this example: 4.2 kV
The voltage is 10 kV
